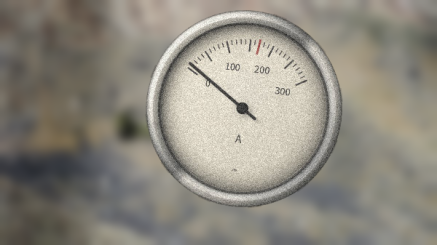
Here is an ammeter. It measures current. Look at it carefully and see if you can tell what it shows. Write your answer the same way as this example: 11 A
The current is 10 A
